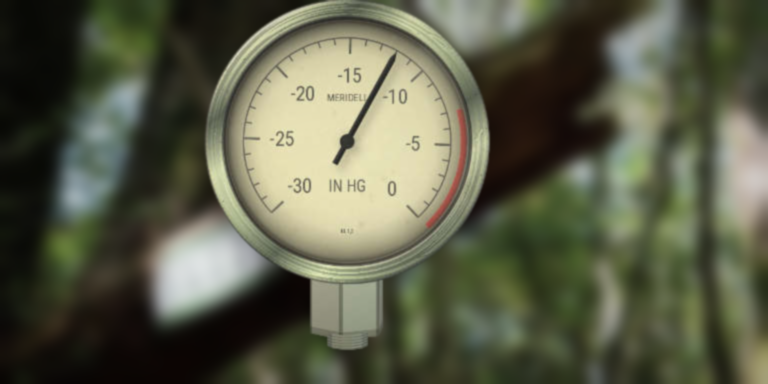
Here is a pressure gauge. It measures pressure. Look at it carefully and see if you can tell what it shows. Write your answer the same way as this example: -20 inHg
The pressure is -12 inHg
